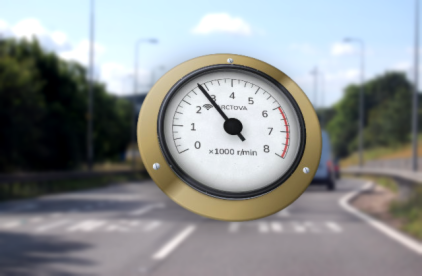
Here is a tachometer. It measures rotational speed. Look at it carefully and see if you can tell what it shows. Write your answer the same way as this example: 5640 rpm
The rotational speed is 2750 rpm
